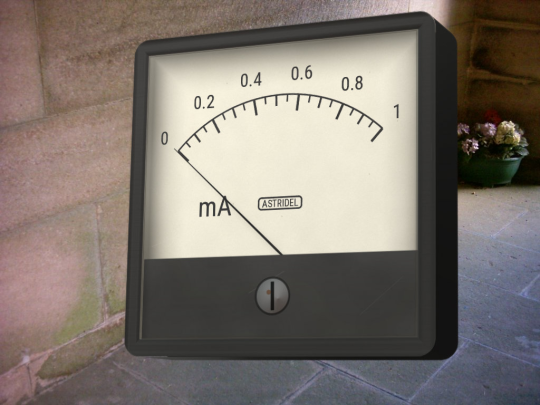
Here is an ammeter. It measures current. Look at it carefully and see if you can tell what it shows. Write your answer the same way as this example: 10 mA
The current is 0 mA
